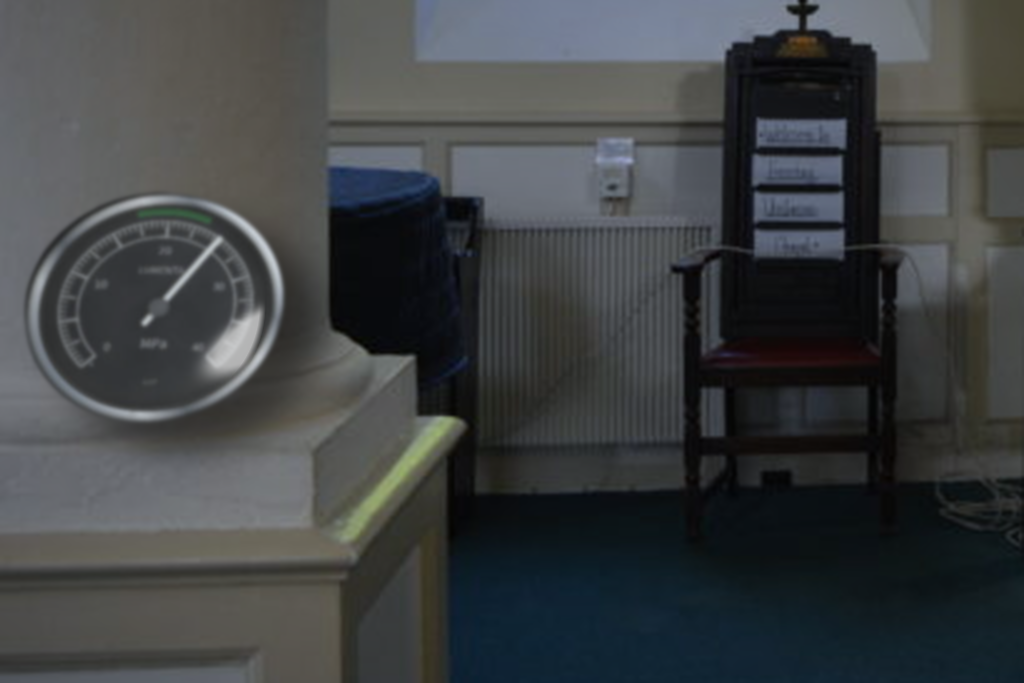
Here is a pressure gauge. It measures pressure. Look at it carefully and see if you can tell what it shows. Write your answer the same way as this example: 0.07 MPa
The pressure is 25 MPa
